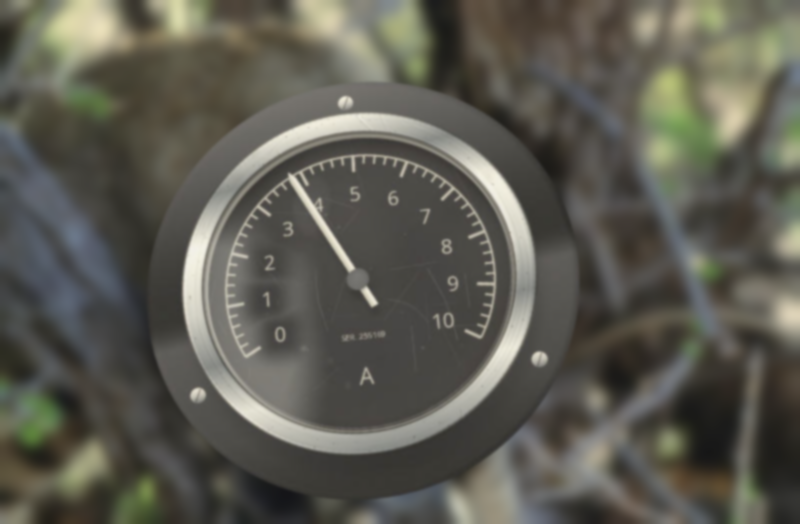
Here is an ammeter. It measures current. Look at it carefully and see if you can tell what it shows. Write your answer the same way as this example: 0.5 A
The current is 3.8 A
